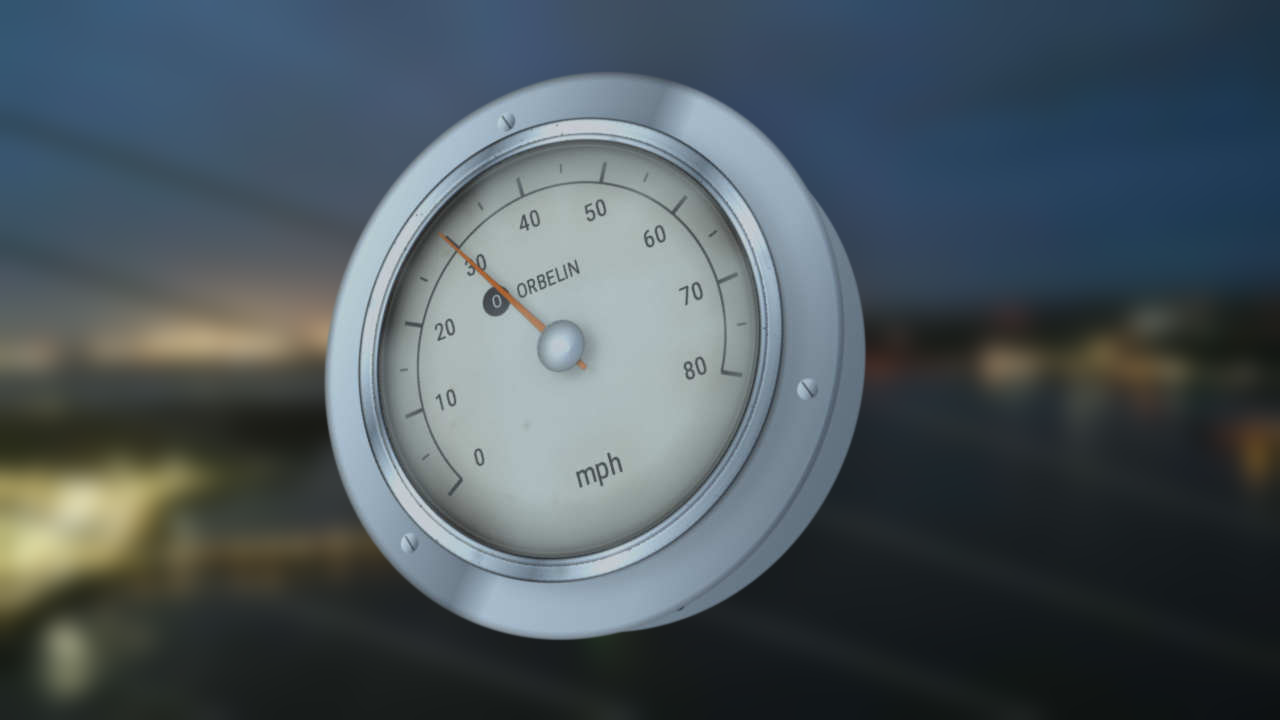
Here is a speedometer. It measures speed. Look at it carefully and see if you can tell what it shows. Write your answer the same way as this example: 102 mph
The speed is 30 mph
